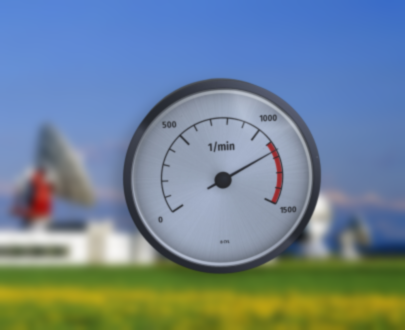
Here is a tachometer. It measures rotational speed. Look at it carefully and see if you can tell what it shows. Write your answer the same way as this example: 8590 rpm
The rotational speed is 1150 rpm
